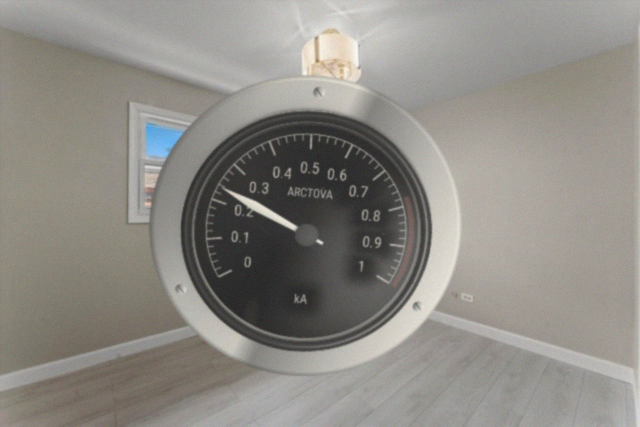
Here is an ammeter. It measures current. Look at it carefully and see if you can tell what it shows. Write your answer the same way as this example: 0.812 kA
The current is 0.24 kA
